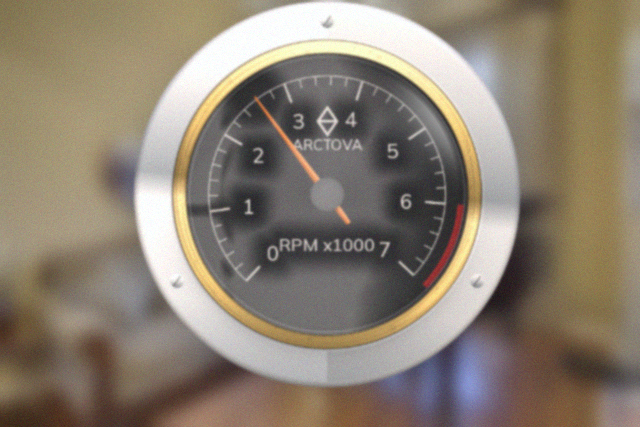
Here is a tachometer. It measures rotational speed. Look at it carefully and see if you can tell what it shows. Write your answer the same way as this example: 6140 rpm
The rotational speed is 2600 rpm
